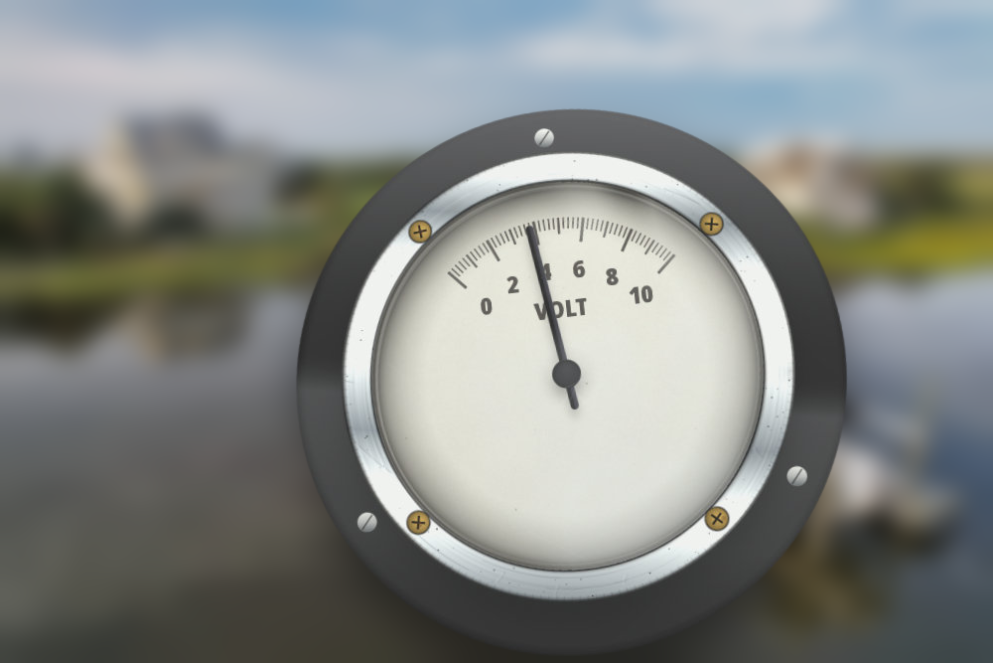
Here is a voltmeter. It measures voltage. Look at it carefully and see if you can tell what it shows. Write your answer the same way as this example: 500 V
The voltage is 3.8 V
